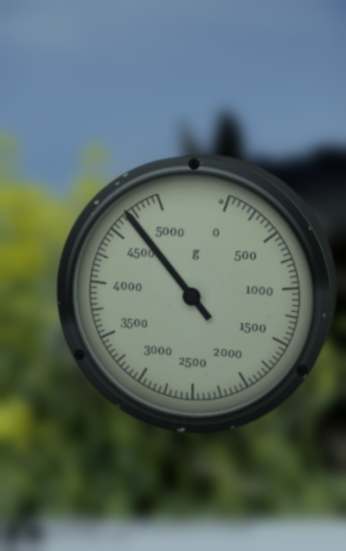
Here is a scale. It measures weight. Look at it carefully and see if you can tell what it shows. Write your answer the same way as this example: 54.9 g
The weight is 4700 g
